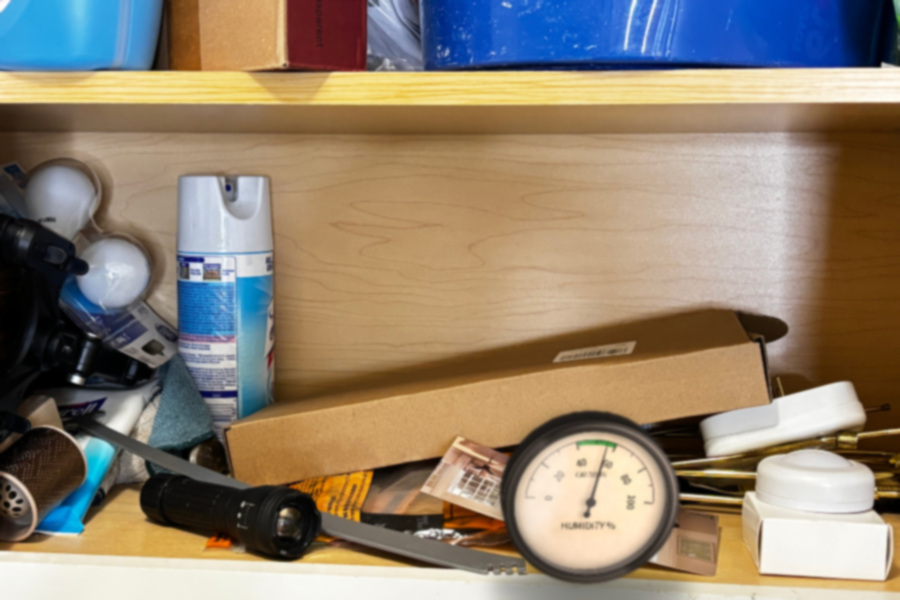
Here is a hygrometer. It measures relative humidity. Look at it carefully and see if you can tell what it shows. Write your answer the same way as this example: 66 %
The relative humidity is 55 %
